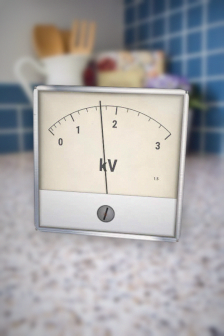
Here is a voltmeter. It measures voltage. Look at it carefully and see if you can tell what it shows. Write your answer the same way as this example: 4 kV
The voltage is 1.7 kV
